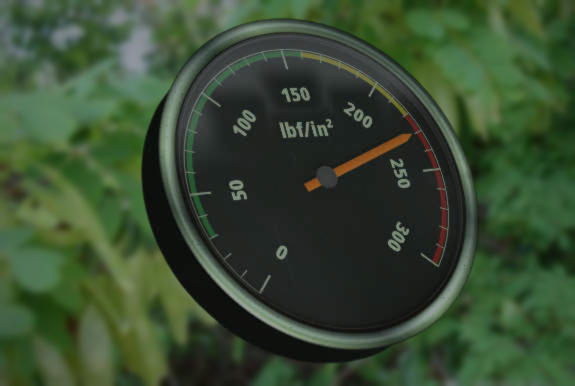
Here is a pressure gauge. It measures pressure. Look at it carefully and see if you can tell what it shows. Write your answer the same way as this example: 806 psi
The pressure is 230 psi
